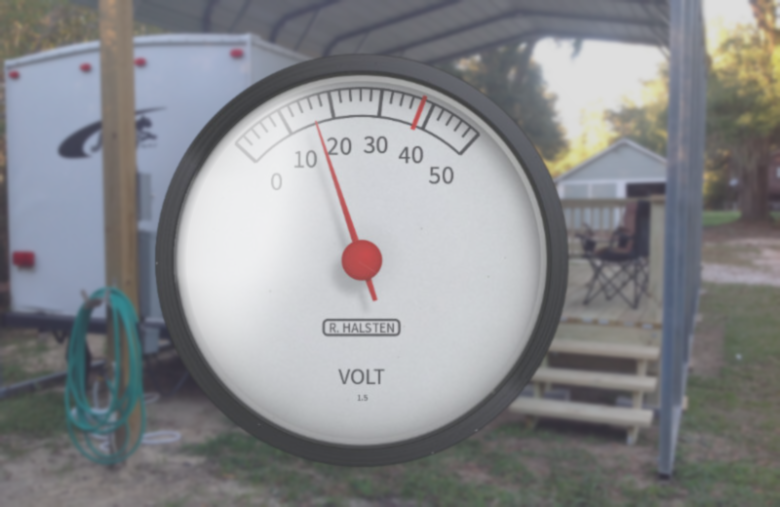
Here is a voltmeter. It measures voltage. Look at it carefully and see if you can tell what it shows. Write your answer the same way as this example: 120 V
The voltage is 16 V
